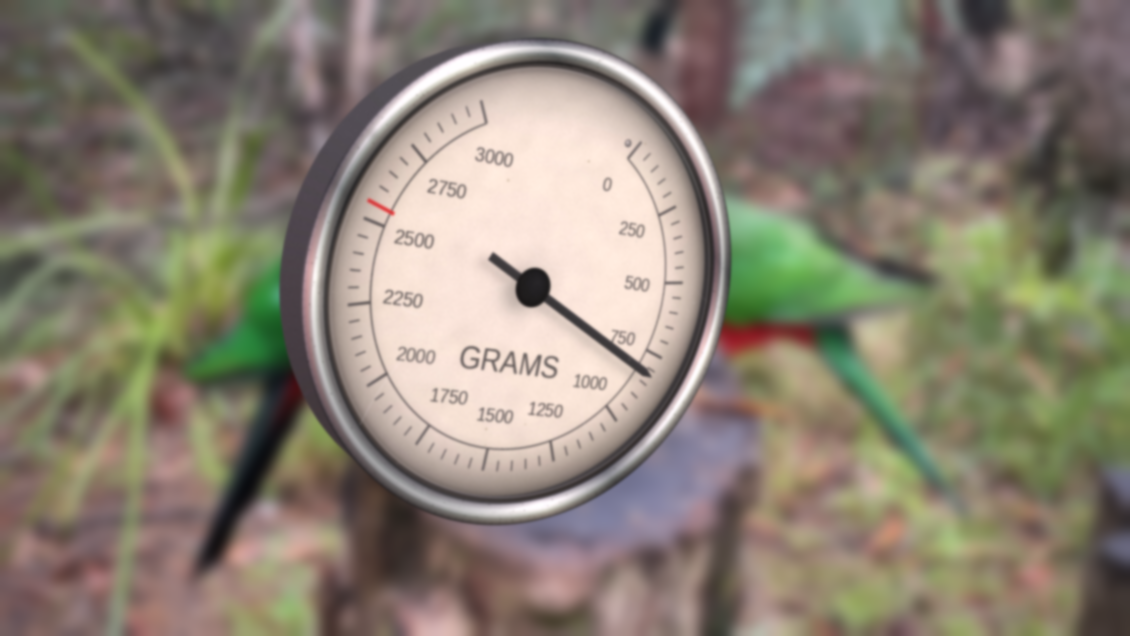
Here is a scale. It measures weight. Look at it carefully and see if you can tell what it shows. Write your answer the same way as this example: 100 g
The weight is 825 g
